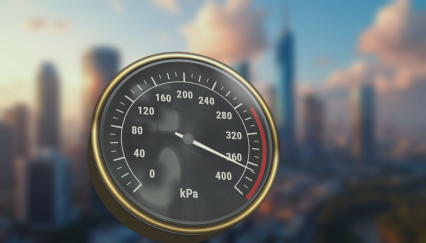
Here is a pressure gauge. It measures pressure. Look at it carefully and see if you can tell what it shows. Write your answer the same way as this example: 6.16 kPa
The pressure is 370 kPa
